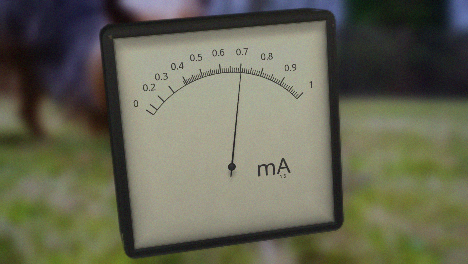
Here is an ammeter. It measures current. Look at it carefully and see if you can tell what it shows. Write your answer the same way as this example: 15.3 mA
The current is 0.7 mA
